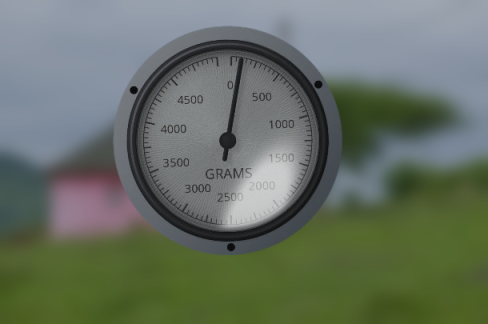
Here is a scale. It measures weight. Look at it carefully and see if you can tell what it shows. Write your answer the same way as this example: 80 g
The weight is 100 g
